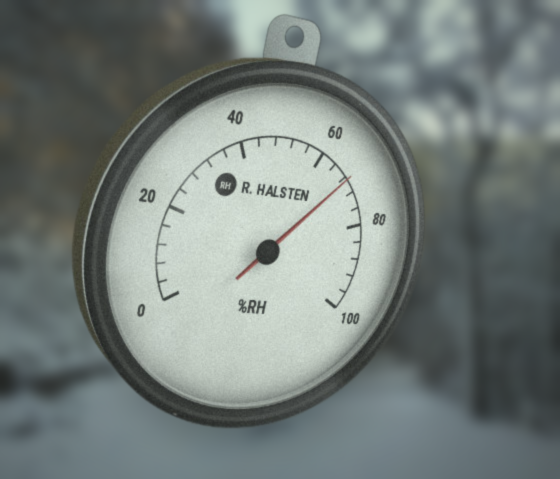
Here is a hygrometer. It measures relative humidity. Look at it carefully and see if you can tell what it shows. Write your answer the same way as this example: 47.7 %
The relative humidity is 68 %
